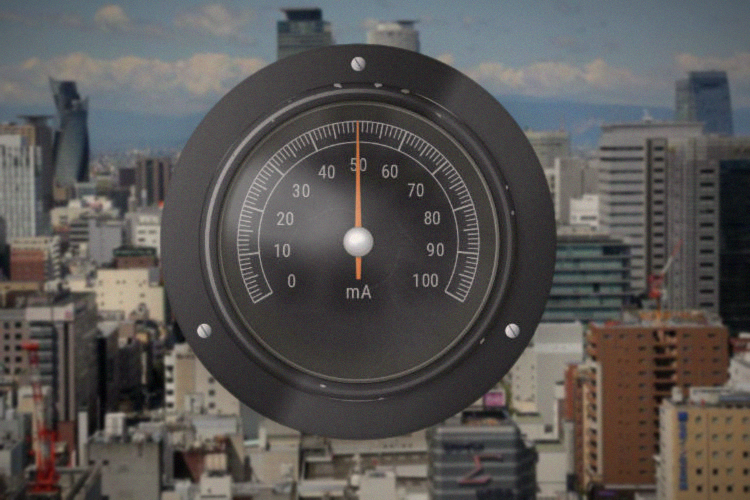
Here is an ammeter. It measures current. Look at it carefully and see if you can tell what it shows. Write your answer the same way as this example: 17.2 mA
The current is 50 mA
